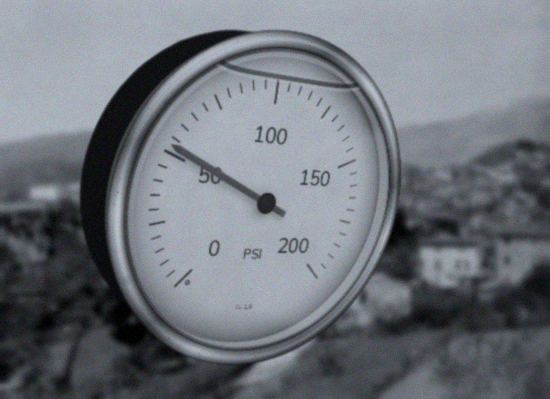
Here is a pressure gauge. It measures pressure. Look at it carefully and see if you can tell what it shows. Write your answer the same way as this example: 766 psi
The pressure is 52.5 psi
